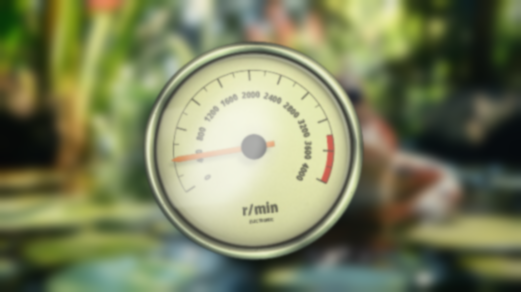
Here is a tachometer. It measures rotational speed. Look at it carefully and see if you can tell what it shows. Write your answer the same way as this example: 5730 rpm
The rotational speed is 400 rpm
